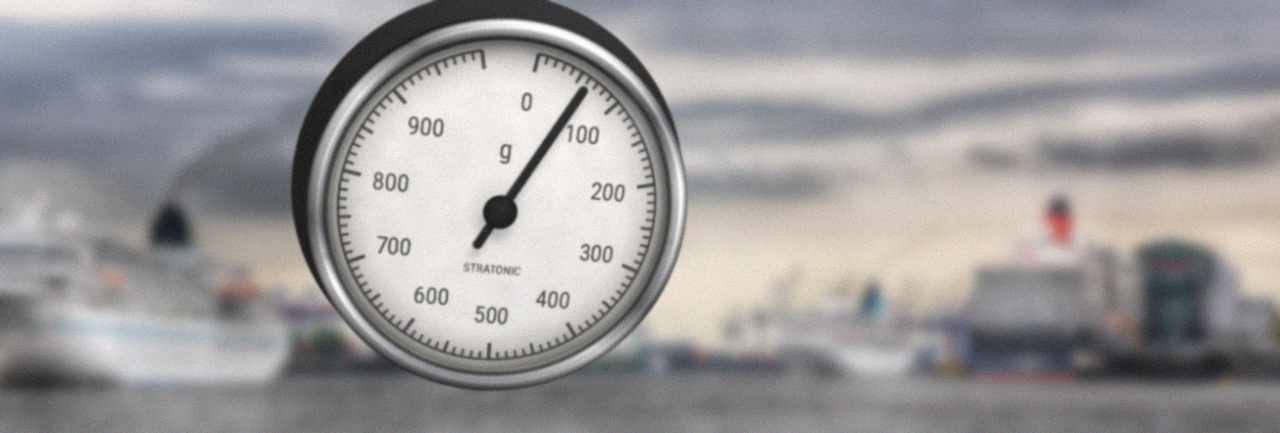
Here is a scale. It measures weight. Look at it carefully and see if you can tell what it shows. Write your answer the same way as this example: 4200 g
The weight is 60 g
